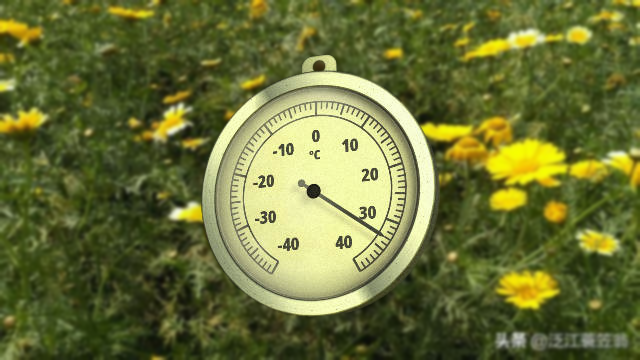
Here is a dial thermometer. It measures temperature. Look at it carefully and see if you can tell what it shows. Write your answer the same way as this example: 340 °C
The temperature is 33 °C
